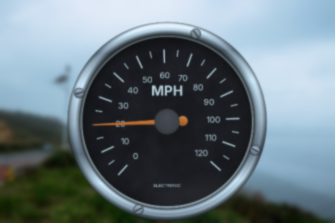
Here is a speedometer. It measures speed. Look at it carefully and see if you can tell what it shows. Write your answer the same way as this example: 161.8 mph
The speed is 20 mph
